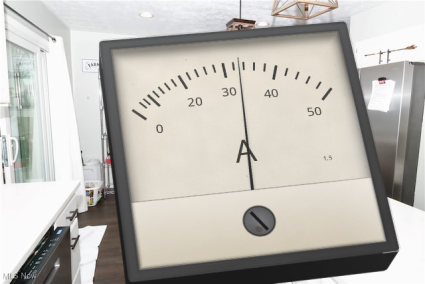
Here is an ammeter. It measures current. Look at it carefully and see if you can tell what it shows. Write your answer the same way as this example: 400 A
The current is 33 A
